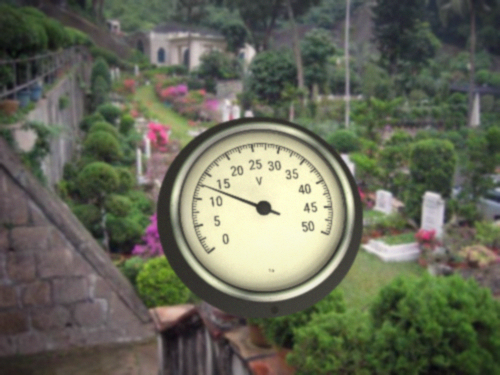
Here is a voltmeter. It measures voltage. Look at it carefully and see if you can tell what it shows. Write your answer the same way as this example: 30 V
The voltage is 12.5 V
